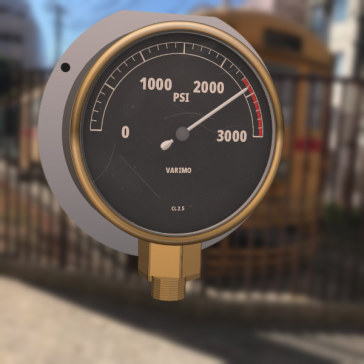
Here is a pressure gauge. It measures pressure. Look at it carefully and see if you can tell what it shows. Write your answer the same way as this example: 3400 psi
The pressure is 2400 psi
